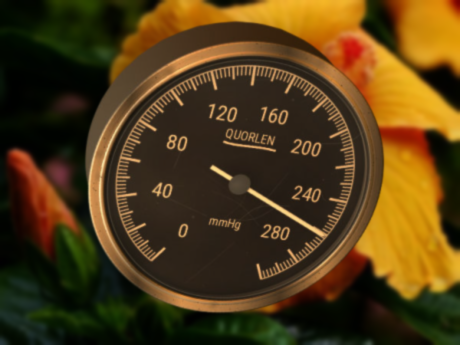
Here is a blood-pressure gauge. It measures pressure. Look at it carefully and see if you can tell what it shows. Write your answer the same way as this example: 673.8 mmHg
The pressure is 260 mmHg
